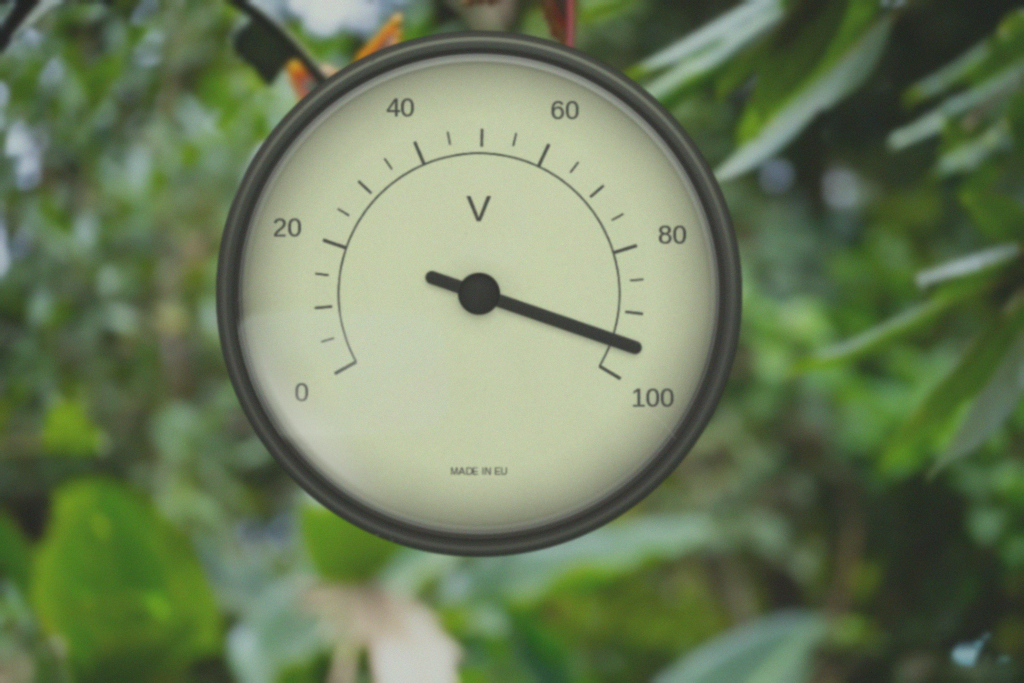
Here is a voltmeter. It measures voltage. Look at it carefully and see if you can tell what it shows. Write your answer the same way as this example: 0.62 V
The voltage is 95 V
